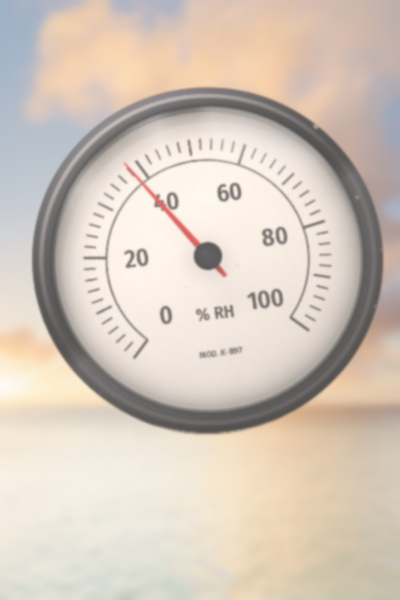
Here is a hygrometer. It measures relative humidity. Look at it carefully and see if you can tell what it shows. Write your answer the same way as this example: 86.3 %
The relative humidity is 38 %
